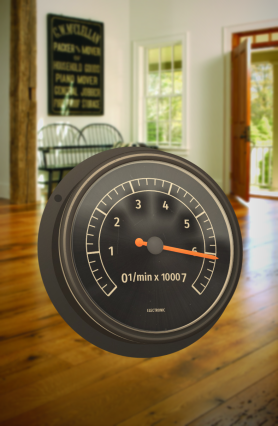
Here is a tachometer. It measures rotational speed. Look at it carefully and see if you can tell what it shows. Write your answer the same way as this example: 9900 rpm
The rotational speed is 6100 rpm
